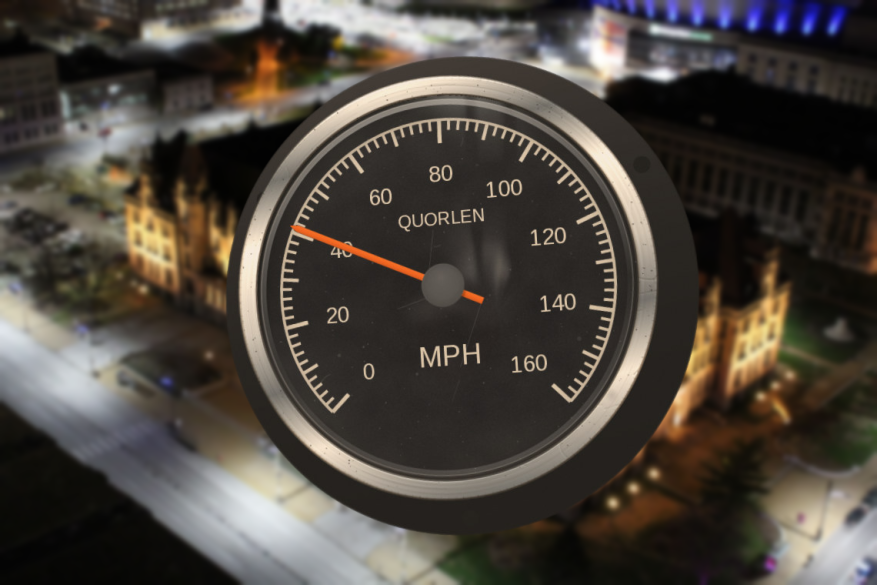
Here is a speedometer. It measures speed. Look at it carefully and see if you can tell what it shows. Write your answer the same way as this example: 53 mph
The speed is 41 mph
